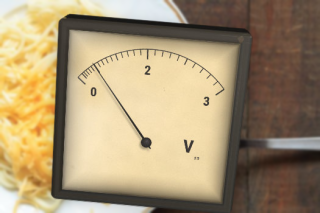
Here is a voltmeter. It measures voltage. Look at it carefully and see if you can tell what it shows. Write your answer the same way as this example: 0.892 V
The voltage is 1 V
